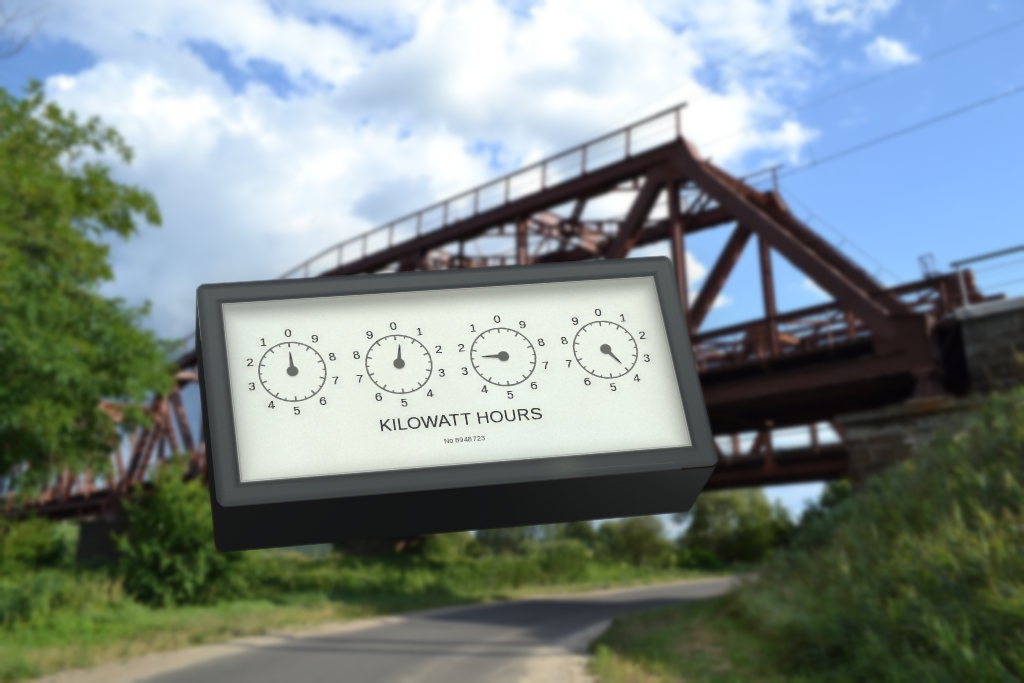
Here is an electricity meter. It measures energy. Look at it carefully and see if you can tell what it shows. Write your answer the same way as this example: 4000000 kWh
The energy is 24 kWh
